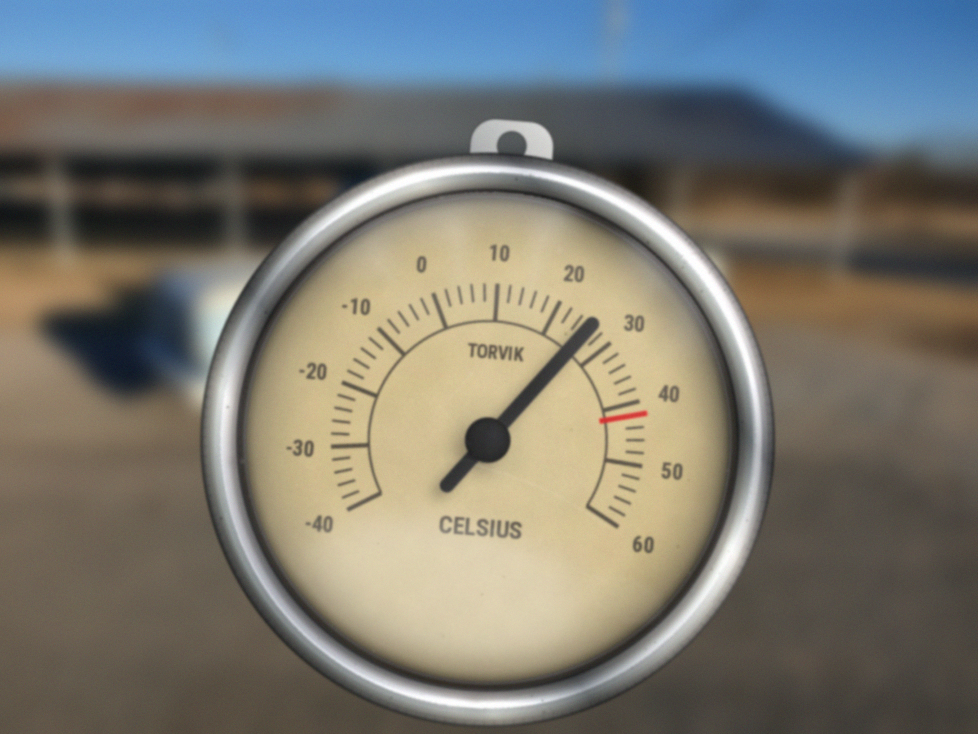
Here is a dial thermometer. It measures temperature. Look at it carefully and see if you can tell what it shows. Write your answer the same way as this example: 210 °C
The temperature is 26 °C
